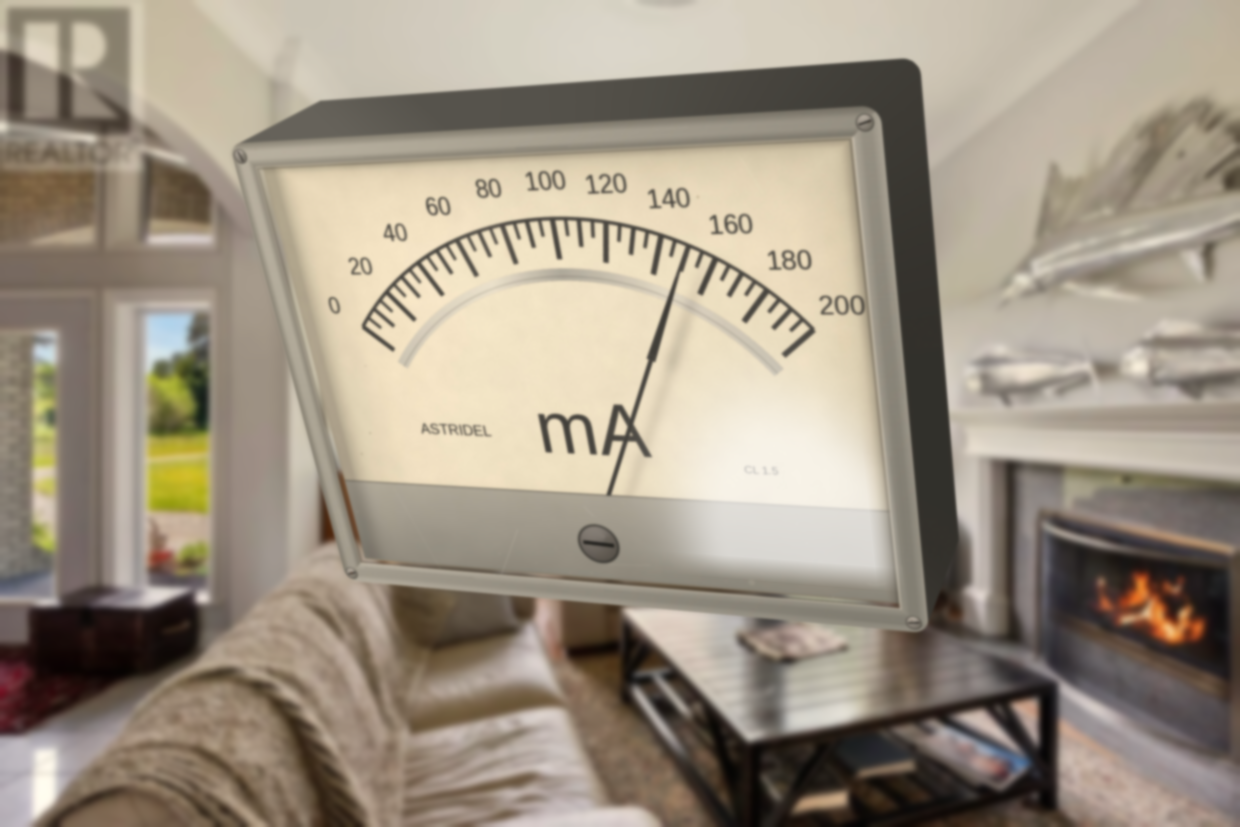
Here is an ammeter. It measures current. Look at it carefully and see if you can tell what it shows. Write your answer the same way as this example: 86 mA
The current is 150 mA
